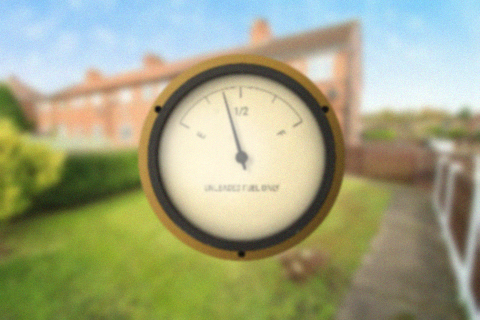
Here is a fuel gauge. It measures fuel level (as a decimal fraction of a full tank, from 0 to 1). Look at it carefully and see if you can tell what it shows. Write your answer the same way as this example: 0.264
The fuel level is 0.375
